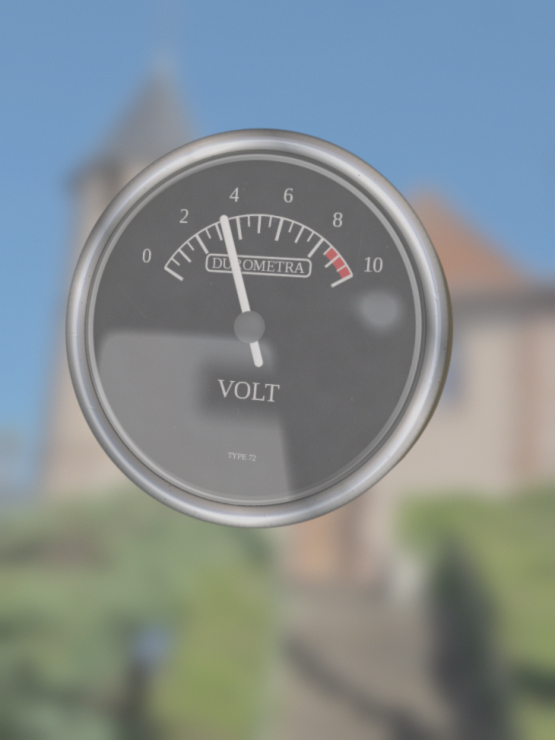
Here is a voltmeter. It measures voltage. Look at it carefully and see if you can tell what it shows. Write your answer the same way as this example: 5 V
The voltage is 3.5 V
